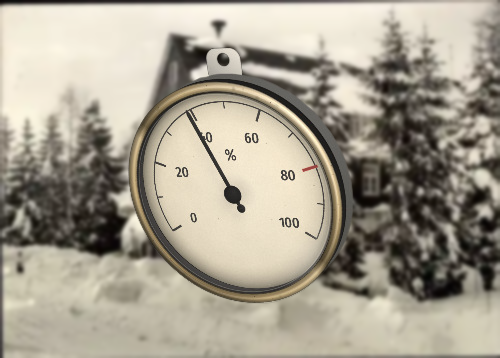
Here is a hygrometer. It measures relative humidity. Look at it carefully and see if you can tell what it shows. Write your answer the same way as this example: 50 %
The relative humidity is 40 %
